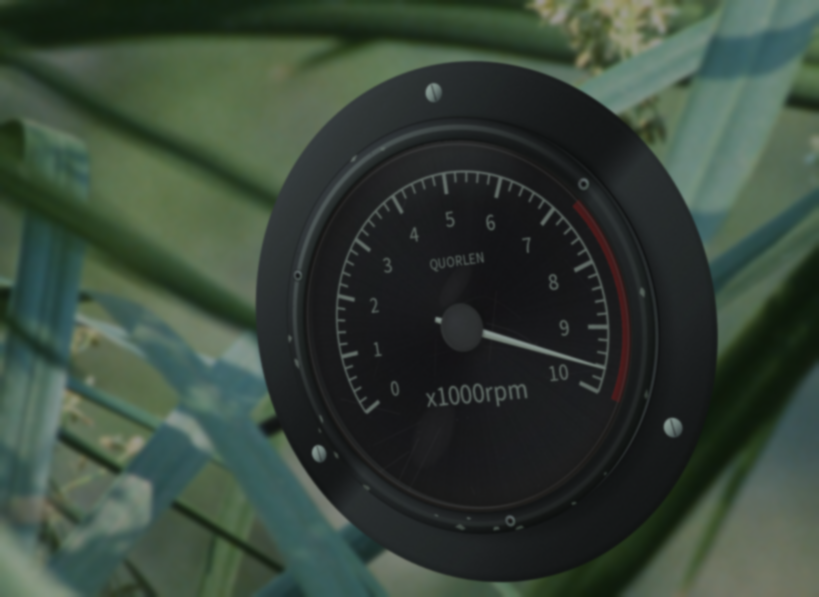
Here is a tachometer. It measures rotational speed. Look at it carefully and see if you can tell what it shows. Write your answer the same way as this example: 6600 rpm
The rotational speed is 9600 rpm
